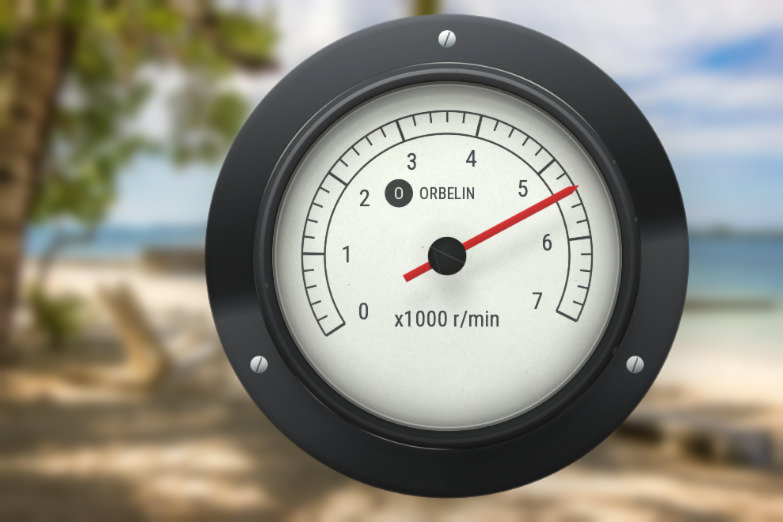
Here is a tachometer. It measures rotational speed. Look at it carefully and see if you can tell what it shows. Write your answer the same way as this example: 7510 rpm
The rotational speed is 5400 rpm
